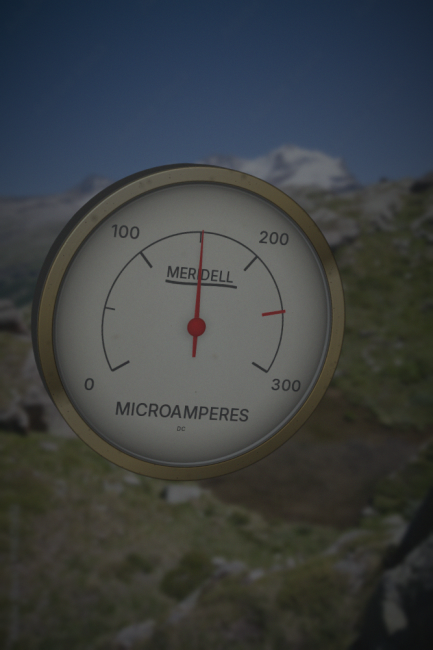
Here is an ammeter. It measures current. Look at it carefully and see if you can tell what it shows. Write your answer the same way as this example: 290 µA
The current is 150 µA
